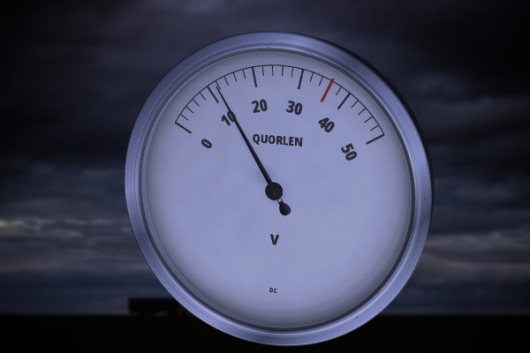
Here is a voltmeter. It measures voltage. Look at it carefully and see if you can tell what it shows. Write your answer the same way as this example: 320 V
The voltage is 12 V
